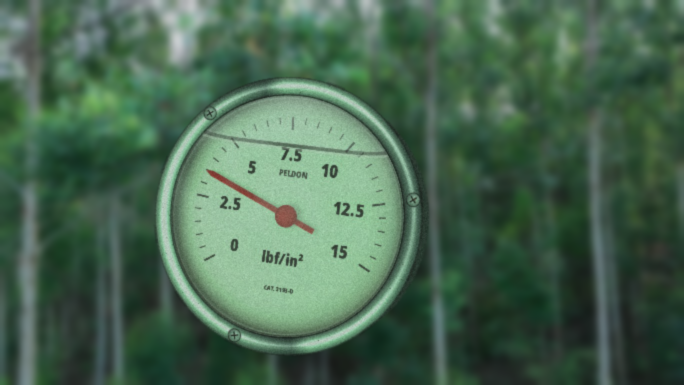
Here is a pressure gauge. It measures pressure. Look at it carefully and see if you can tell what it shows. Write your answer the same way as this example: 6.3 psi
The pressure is 3.5 psi
